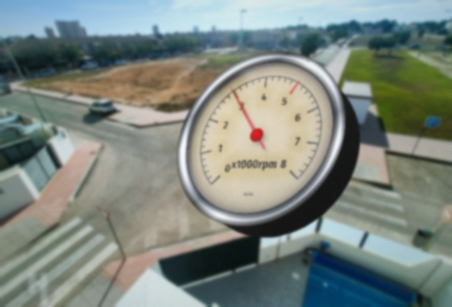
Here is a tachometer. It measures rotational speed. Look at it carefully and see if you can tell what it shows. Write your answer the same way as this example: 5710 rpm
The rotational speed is 3000 rpm
